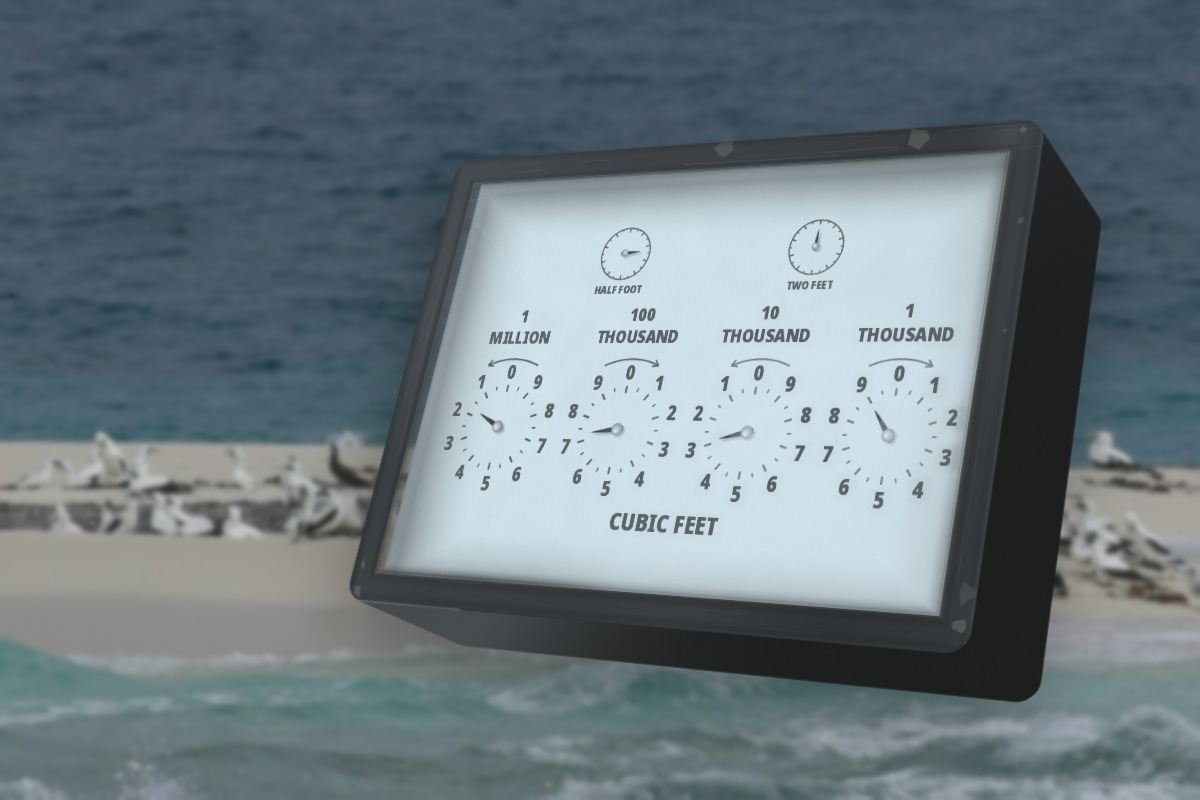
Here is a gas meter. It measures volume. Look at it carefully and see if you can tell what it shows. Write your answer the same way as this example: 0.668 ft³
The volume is 172900 ft³
